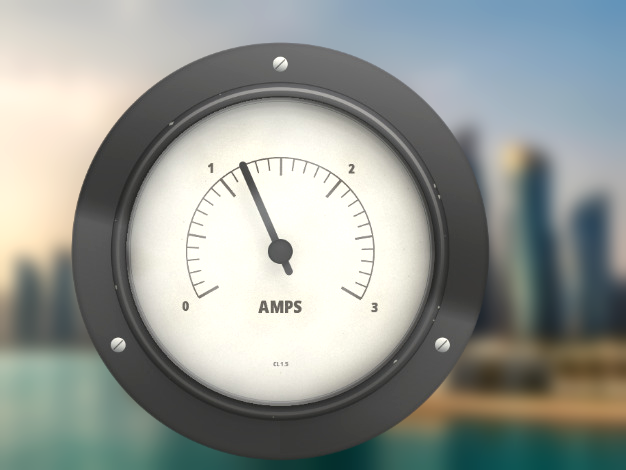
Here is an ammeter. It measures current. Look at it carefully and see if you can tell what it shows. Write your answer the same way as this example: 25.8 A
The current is 1.2 A
